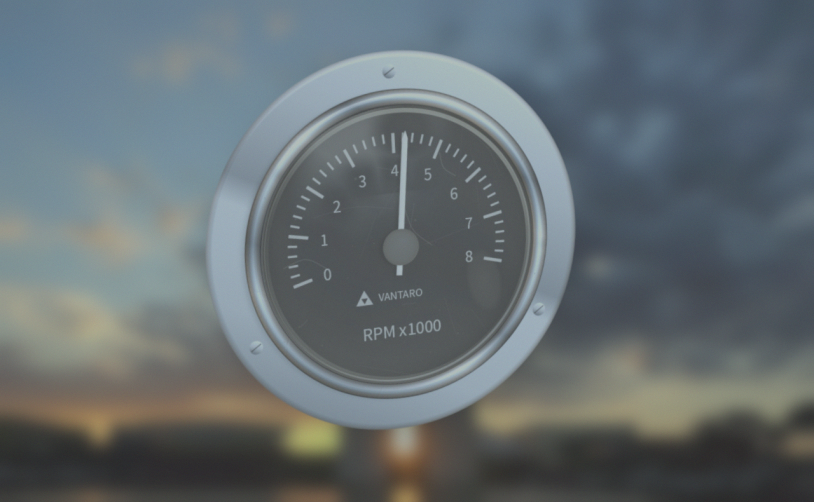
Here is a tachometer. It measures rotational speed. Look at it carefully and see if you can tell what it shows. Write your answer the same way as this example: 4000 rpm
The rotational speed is 4200 rpm
